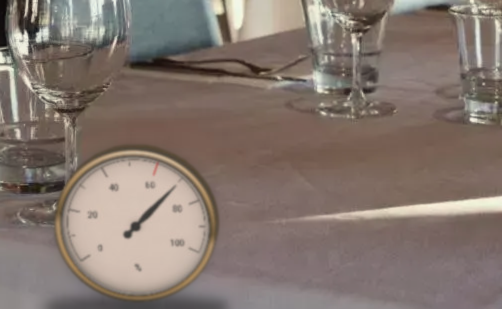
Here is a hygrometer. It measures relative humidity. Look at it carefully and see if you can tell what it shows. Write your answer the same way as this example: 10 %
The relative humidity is 70 %
